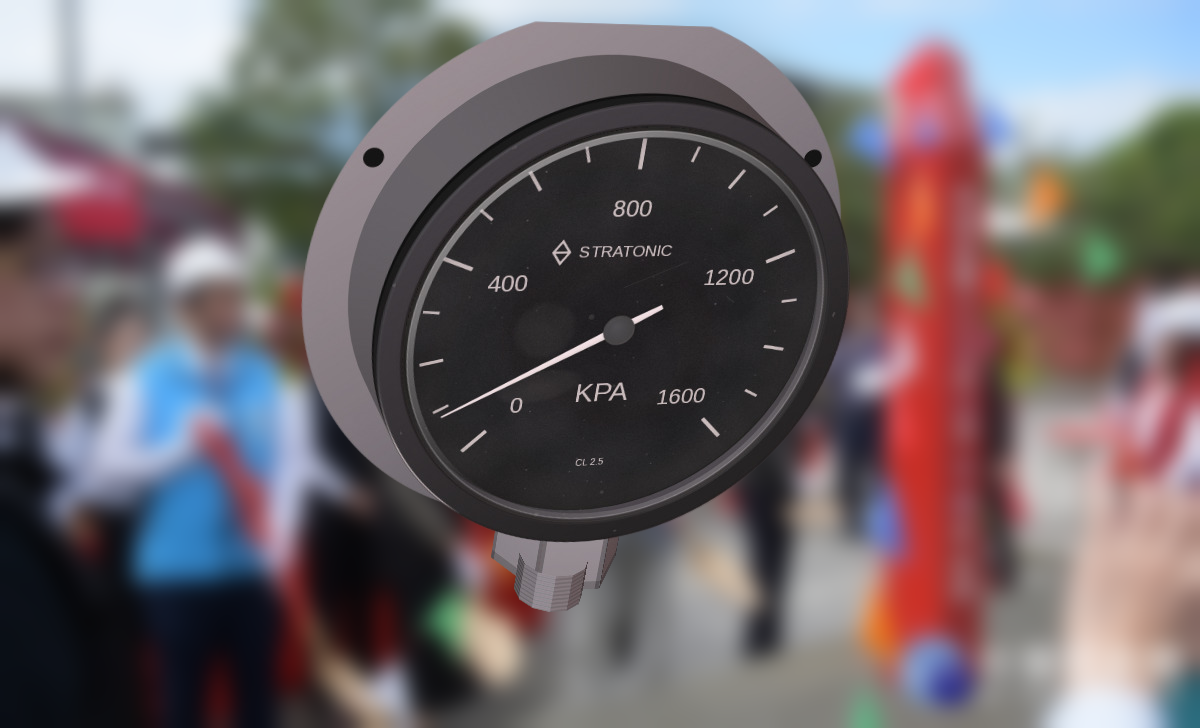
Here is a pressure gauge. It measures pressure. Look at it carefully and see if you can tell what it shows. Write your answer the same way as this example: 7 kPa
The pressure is 100 kPa
